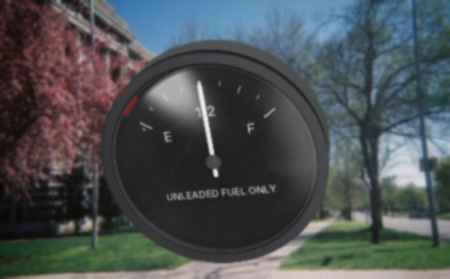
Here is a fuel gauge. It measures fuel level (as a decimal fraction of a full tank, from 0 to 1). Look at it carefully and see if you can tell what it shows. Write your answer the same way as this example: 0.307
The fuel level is 0.5
